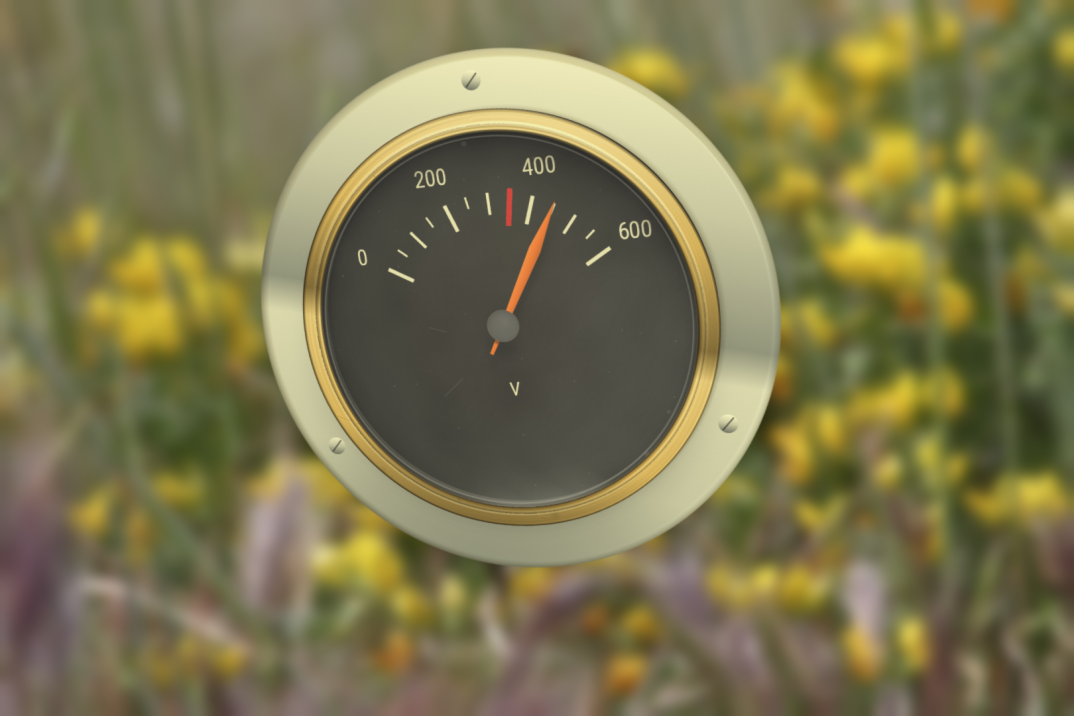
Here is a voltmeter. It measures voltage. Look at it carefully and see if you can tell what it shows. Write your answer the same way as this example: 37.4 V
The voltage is 450 V
